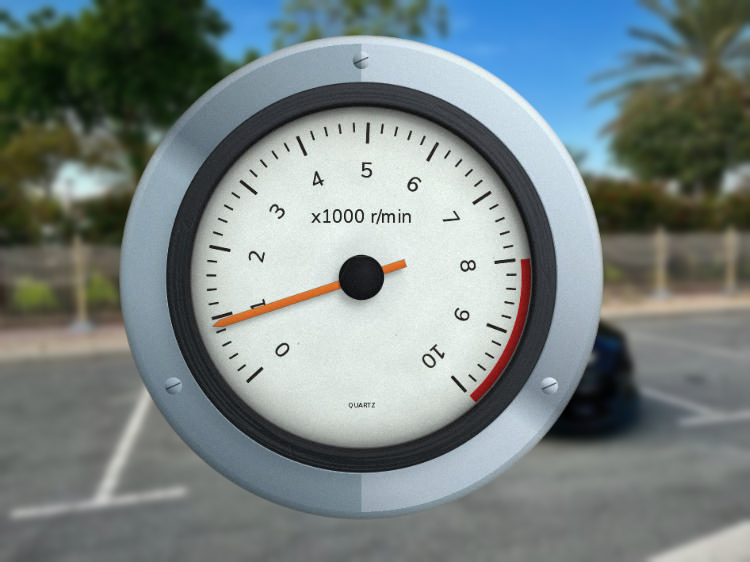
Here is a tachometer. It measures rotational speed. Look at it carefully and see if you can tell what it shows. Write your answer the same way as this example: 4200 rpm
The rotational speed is 900 rpm
